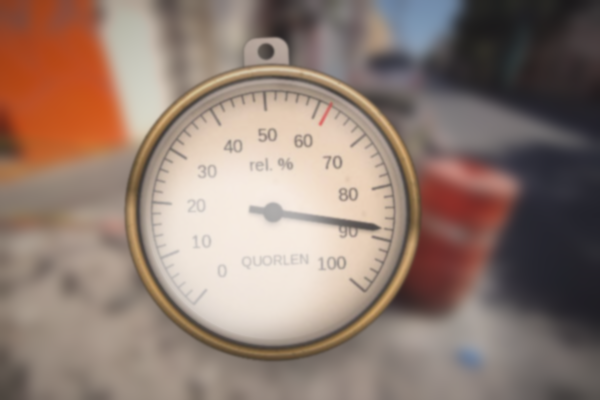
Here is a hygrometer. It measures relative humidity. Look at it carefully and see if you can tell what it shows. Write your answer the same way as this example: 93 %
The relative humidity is 88 %
